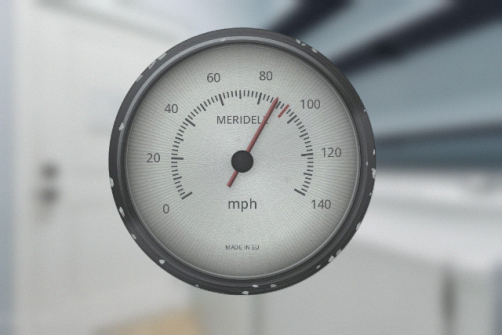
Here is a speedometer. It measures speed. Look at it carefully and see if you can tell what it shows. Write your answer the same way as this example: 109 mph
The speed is 88 mph
